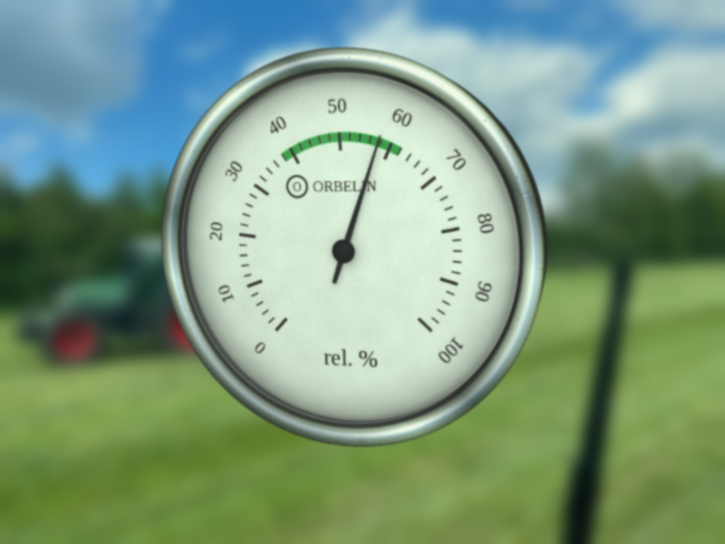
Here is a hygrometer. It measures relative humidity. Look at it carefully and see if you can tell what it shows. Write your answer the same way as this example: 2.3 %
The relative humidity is 58 %
